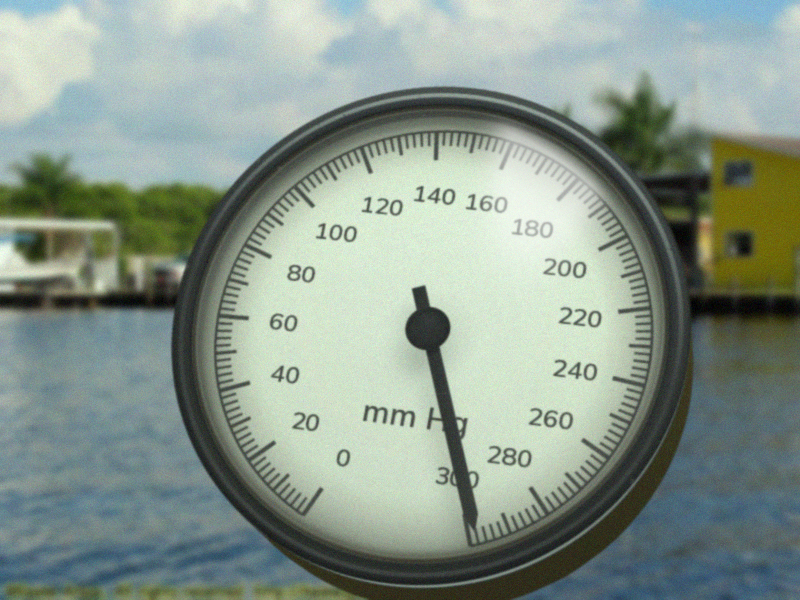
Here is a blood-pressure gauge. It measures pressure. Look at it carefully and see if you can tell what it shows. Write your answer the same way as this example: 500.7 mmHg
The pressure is 298 mmHg
